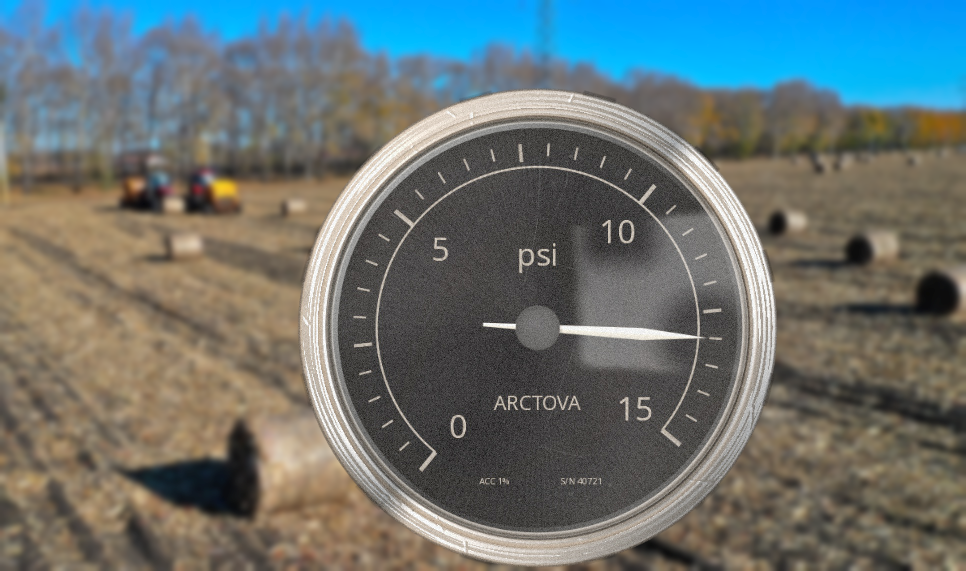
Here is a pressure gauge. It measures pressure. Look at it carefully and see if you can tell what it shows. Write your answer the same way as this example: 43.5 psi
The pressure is 13 psi
